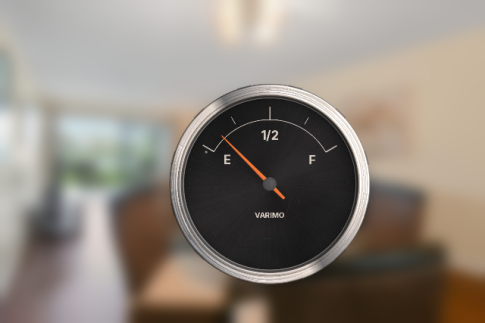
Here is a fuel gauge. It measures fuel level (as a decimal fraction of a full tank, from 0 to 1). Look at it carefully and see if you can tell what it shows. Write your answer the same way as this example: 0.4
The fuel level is 0.125
